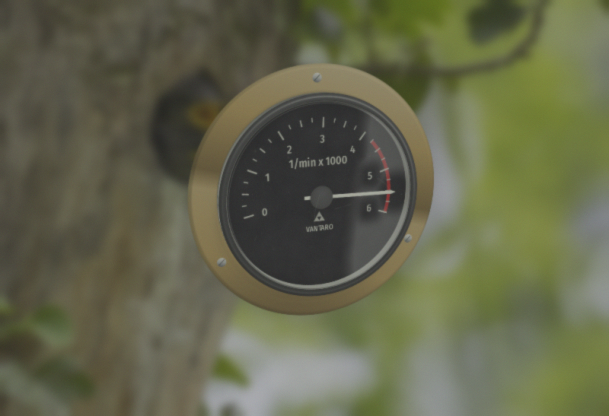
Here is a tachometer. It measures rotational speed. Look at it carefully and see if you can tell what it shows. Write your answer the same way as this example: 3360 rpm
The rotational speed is 5500 rpm
